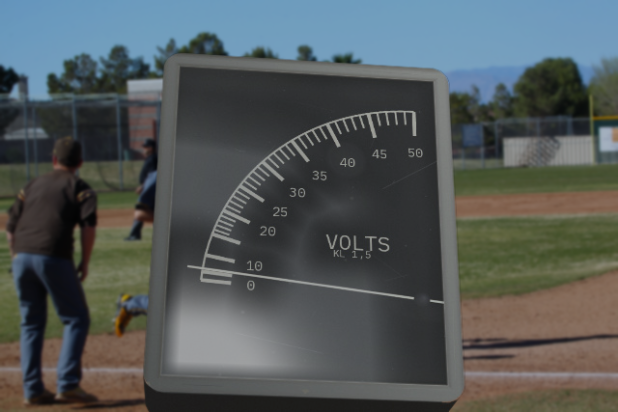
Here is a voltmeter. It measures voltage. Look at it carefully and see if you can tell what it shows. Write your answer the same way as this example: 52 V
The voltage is 5 V
